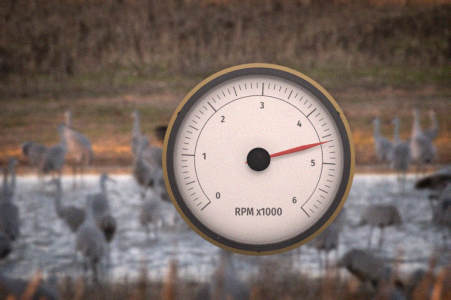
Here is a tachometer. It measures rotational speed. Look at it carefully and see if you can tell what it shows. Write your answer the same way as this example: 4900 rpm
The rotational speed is 4600 rpm
